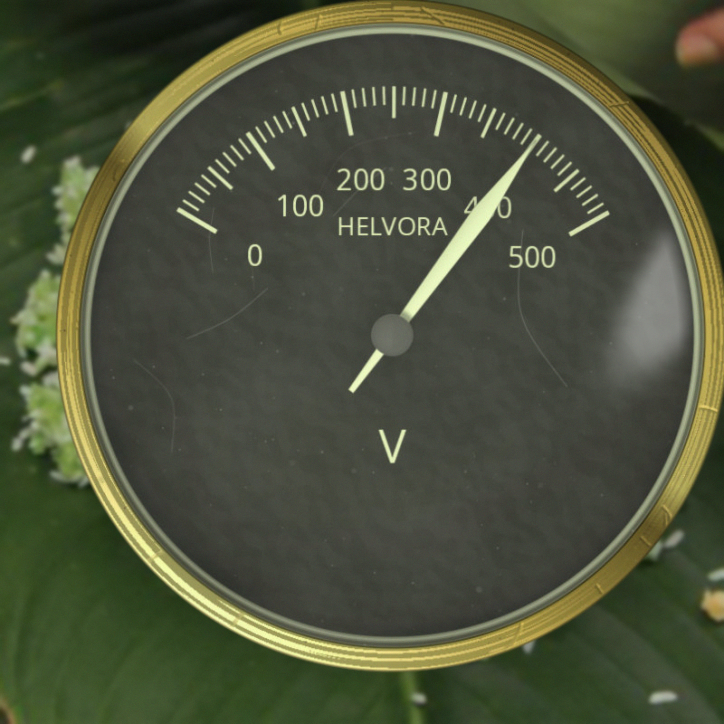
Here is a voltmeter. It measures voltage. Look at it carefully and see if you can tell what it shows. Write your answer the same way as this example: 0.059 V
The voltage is 400 V
